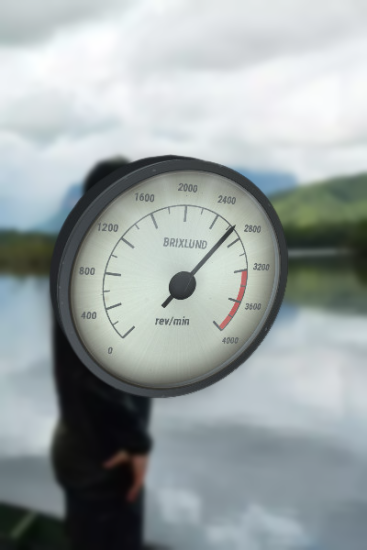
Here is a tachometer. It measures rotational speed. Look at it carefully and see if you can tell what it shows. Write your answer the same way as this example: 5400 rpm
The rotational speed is 2600 rpm
